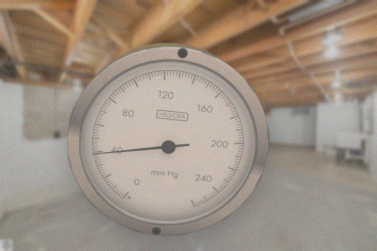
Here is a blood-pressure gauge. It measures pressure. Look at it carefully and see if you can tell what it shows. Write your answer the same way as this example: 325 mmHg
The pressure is 40 mmHg
